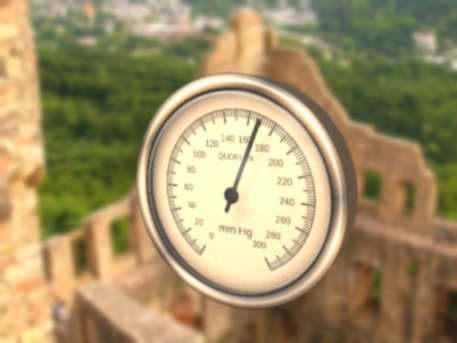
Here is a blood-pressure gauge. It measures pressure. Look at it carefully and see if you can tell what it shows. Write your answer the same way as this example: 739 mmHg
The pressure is 170 mmHg
